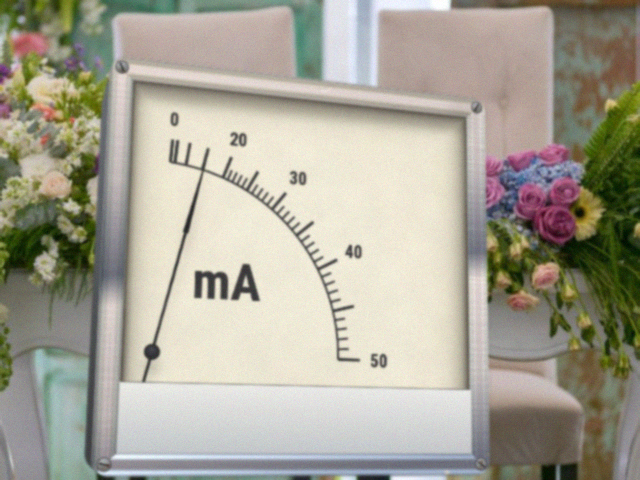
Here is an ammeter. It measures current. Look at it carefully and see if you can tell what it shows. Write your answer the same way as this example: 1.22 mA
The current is 15 mA
